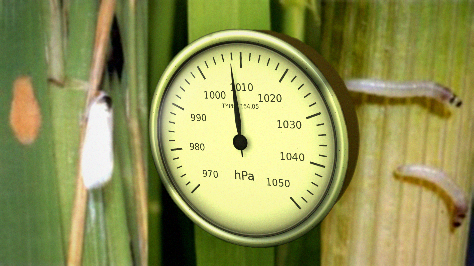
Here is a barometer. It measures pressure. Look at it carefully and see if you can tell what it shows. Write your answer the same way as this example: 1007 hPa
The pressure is 1008 hPa
